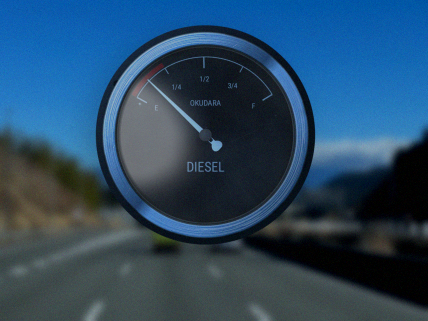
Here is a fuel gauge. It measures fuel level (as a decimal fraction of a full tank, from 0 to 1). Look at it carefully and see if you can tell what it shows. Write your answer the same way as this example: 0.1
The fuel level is 0.125
